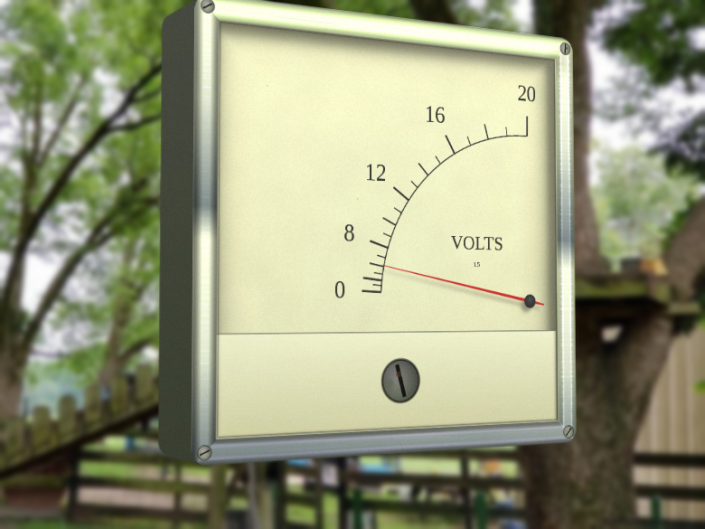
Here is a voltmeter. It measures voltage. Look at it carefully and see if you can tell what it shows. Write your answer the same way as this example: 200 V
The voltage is 6 V
